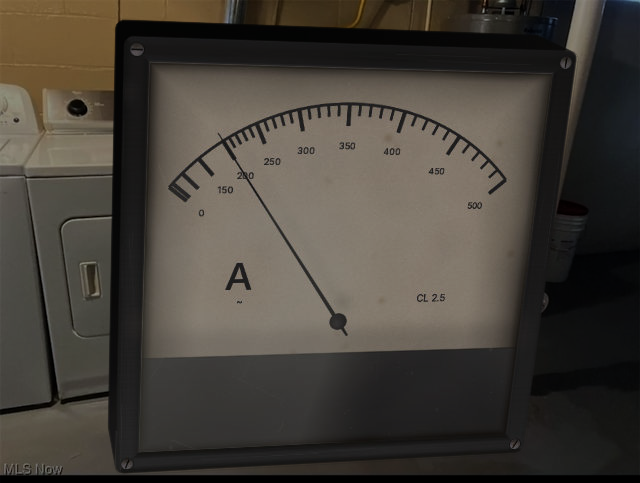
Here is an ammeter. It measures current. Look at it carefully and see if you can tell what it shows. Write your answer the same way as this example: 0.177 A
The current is 200 A
